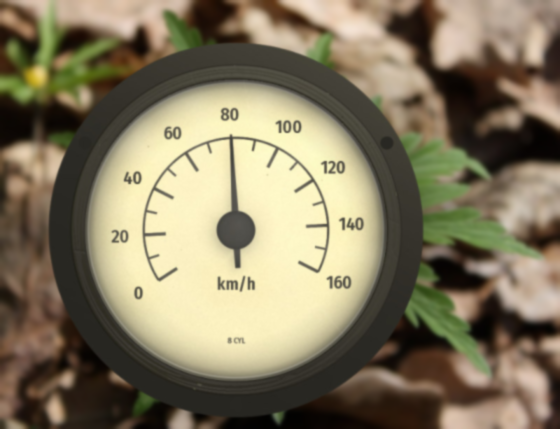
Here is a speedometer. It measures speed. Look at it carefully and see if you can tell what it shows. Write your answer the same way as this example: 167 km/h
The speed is 80 km/h
